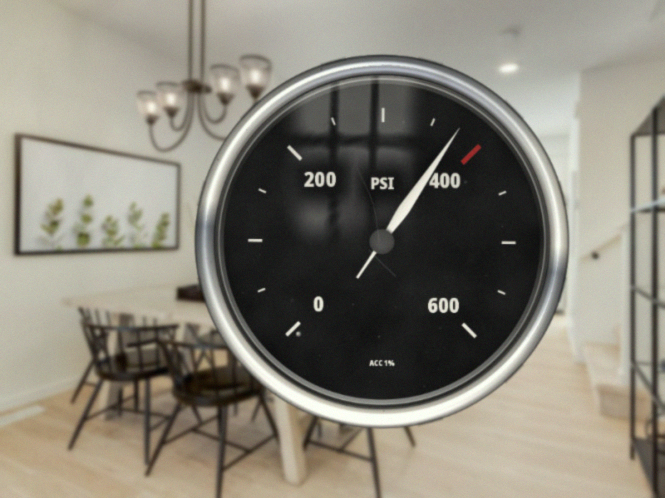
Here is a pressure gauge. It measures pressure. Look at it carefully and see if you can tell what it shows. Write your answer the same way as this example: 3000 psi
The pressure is 375 psi
